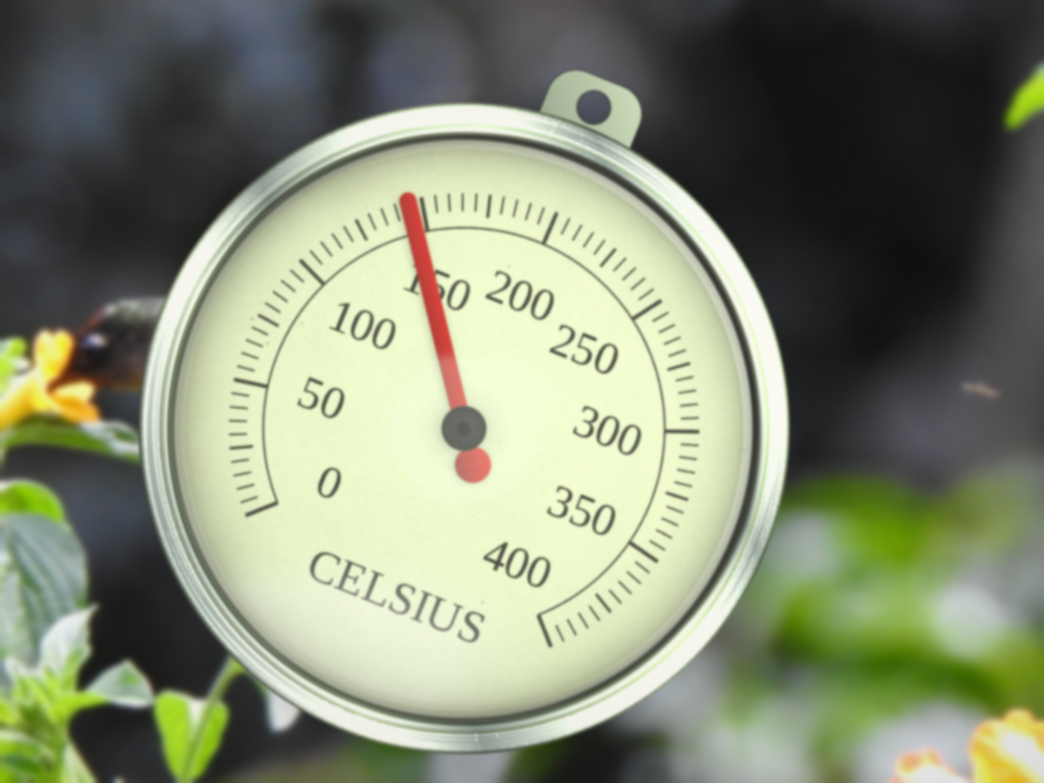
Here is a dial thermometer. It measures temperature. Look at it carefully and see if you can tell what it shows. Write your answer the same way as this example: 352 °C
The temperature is 145 °C
